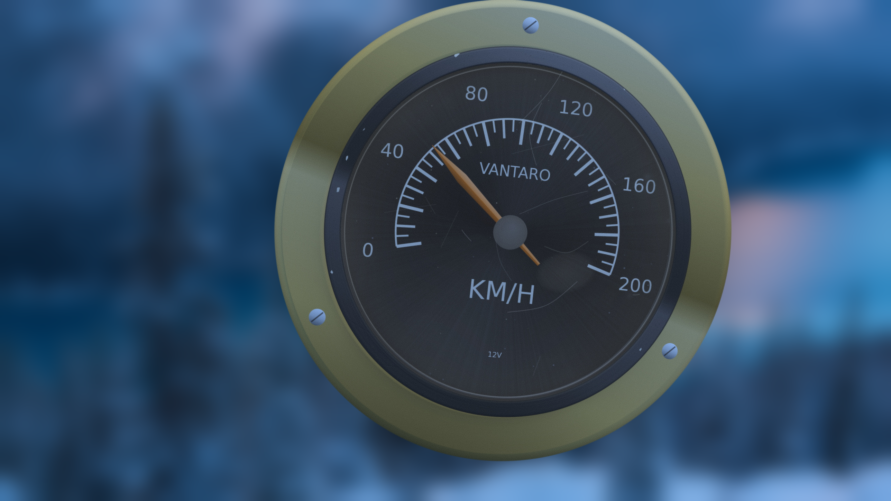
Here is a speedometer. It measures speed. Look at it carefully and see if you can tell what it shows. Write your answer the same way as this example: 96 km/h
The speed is 52.5 km/h
